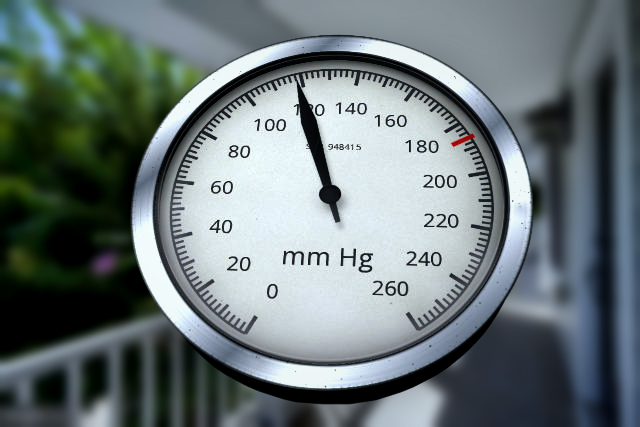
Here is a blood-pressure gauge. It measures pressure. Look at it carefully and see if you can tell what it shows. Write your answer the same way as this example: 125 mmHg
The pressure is 118 mmHg
